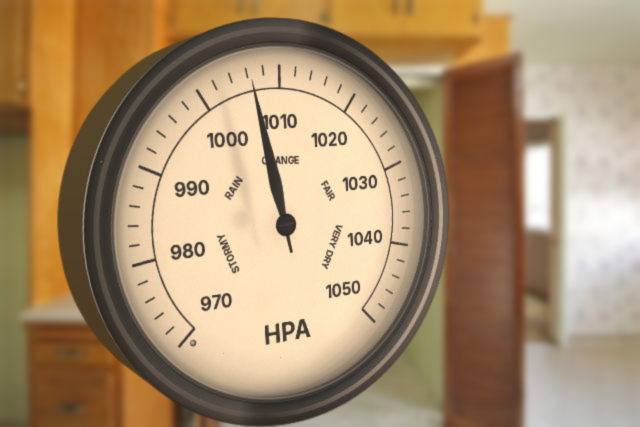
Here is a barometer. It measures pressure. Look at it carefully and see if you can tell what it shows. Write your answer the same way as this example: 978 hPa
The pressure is 1006 hPa
